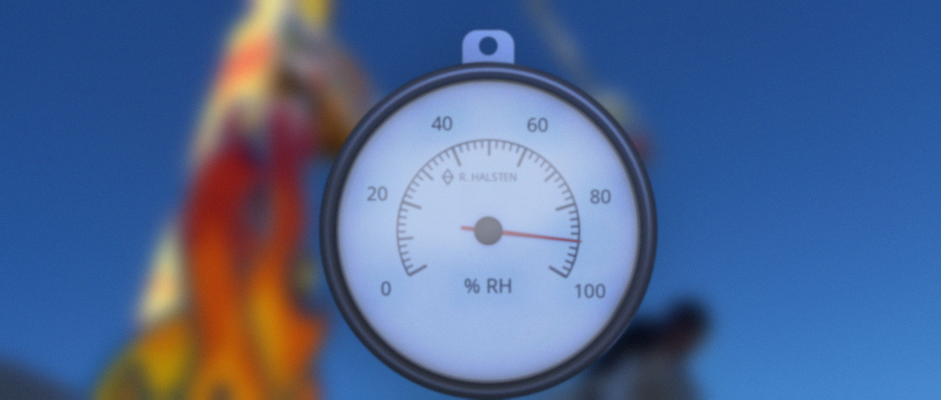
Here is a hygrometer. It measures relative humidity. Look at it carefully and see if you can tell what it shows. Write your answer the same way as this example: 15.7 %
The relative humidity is 90 %
